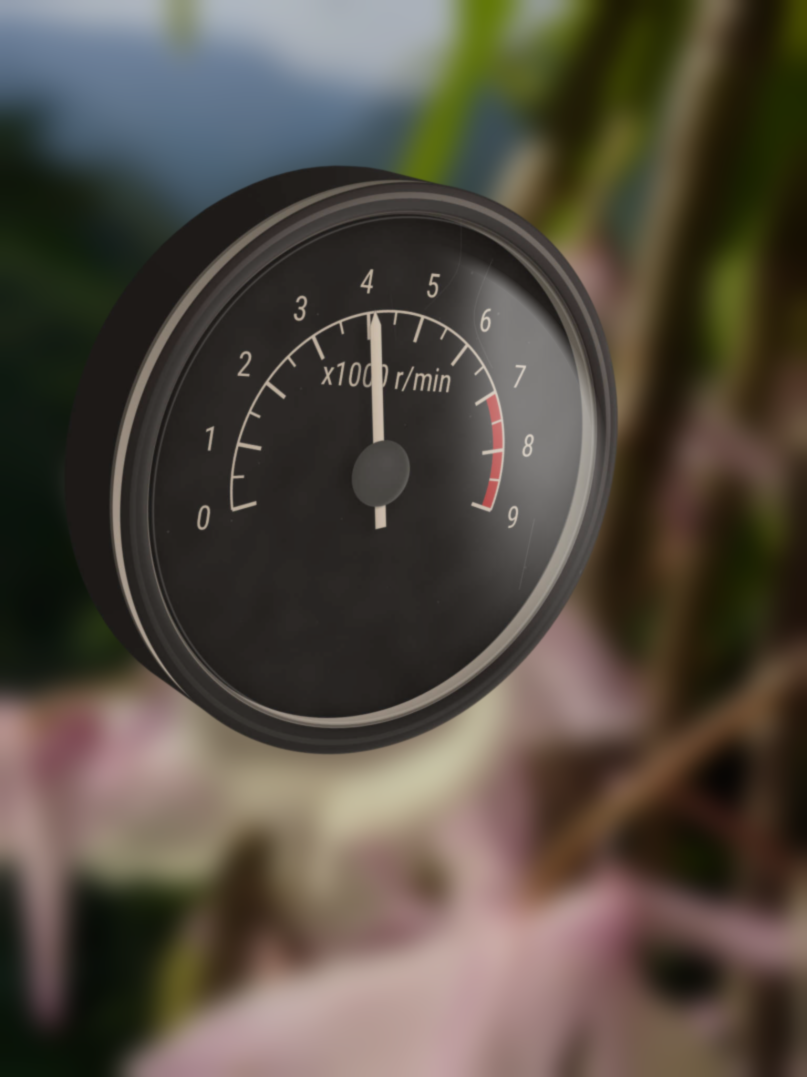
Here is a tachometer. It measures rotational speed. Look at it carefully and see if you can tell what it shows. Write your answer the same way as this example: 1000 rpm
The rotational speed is 4000 rpm
